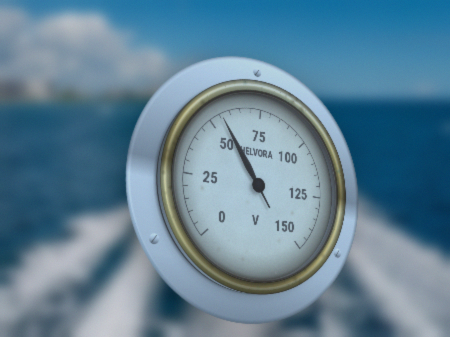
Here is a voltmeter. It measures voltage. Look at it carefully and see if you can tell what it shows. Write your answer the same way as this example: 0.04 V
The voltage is 55 V
